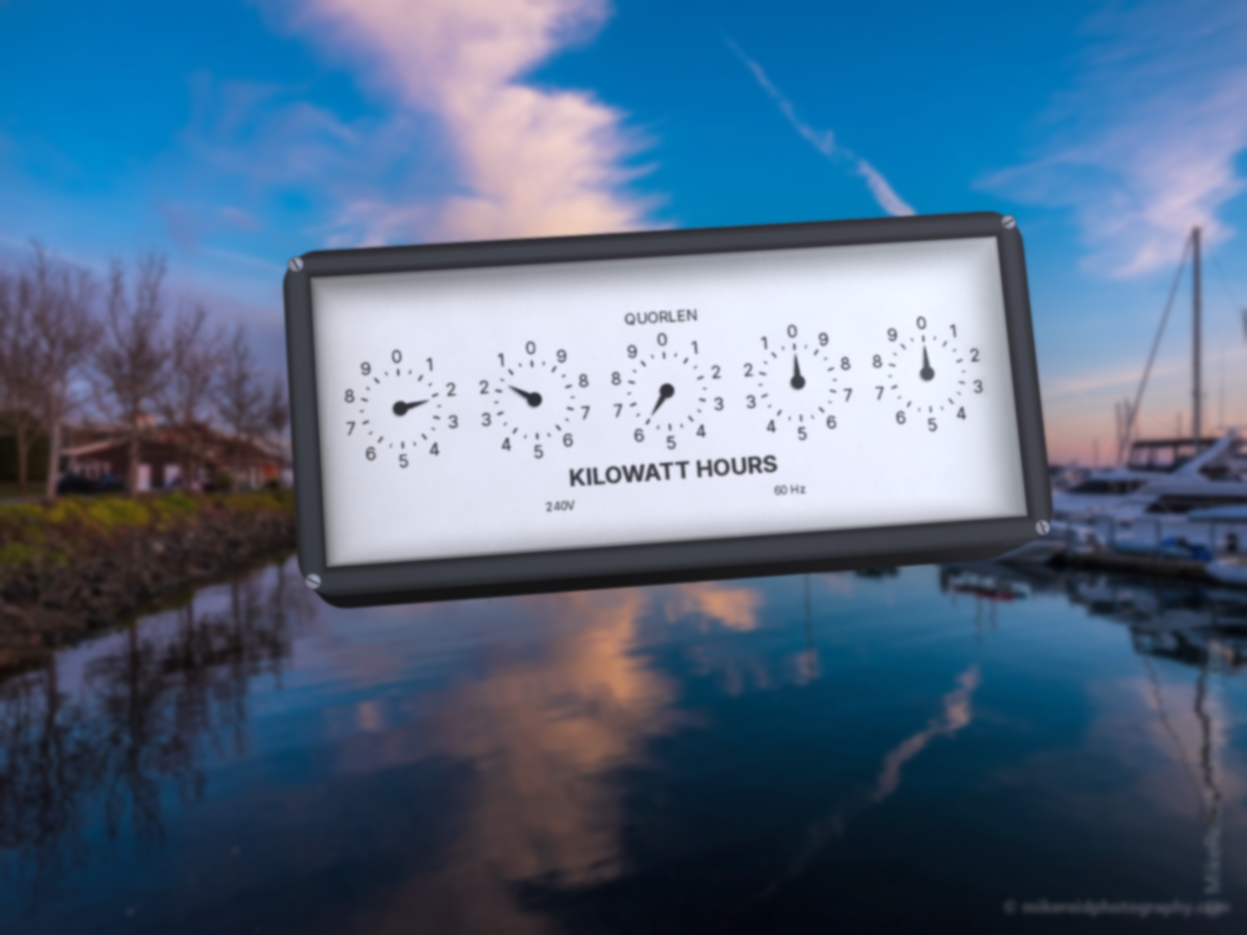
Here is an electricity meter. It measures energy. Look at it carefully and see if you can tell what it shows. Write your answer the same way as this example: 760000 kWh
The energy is 21600 kWh
